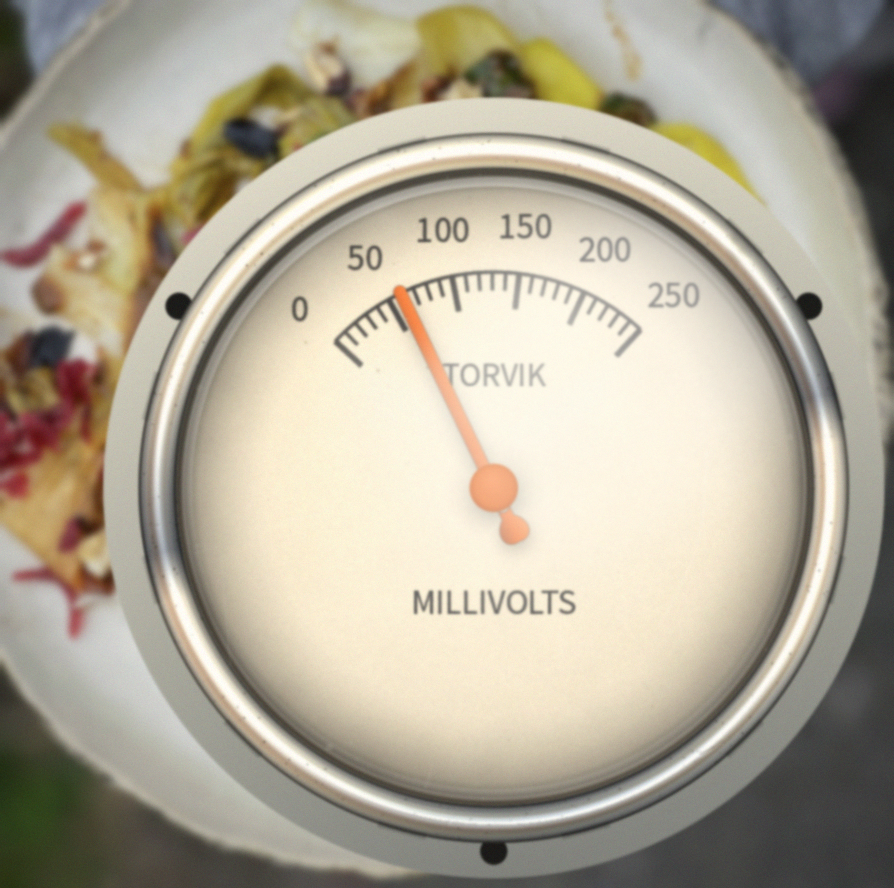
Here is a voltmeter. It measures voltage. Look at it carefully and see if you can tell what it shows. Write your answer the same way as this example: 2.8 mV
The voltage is 60 mV
